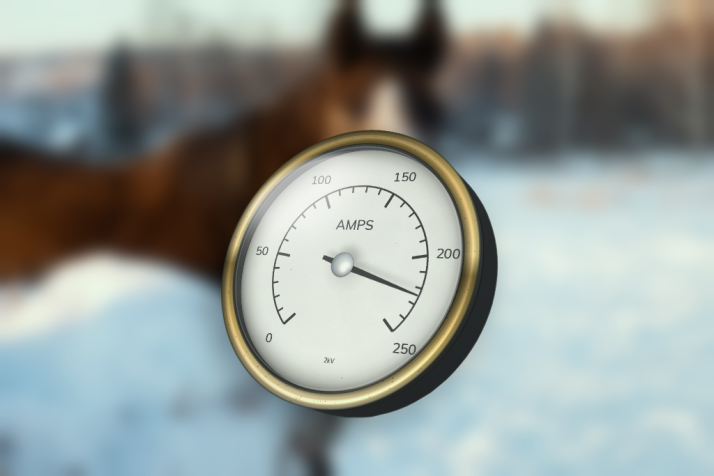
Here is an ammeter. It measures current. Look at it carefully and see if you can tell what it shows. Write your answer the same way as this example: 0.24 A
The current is 225 A
